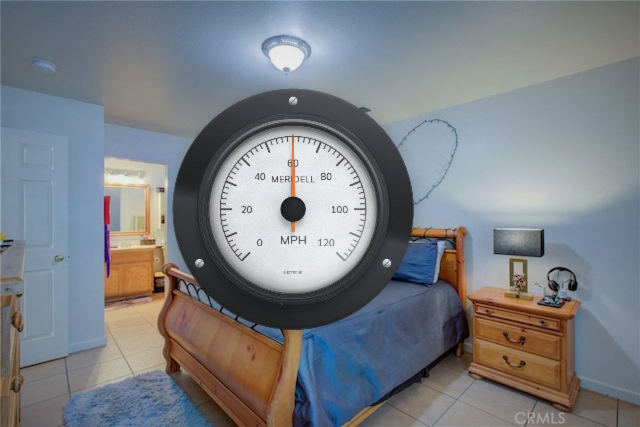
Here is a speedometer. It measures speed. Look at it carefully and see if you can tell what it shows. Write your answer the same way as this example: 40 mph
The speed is 60 mph
